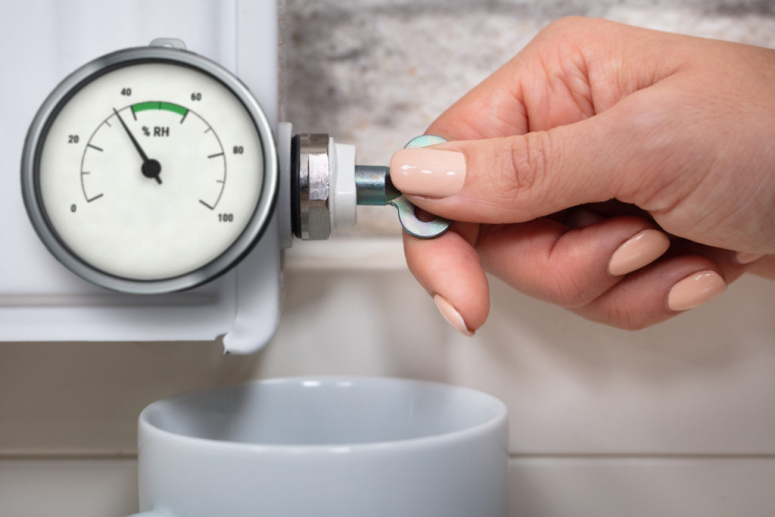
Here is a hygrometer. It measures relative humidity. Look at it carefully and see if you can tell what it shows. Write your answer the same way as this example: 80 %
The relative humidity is 35 %
